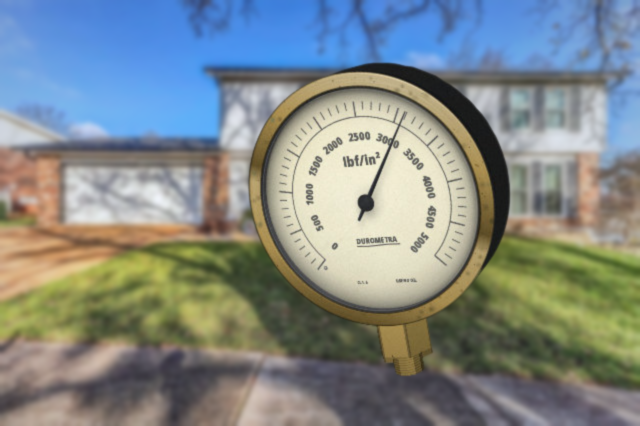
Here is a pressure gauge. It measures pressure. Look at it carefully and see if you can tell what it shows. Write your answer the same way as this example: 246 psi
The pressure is 3100 psi
